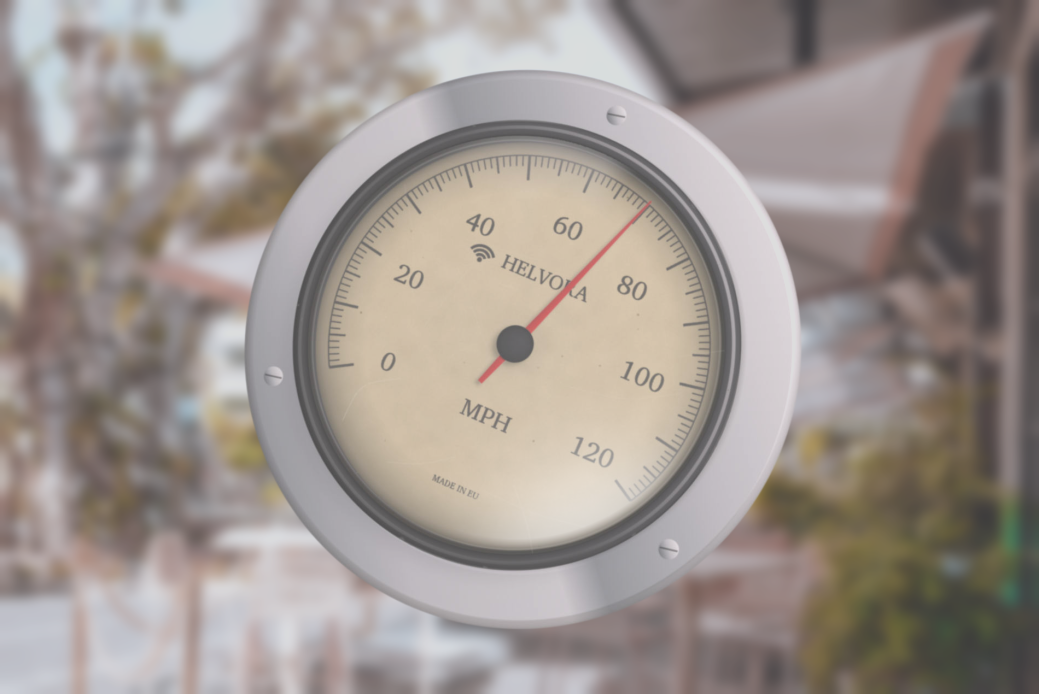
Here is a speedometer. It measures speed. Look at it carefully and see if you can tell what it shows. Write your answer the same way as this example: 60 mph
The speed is 70 mph
